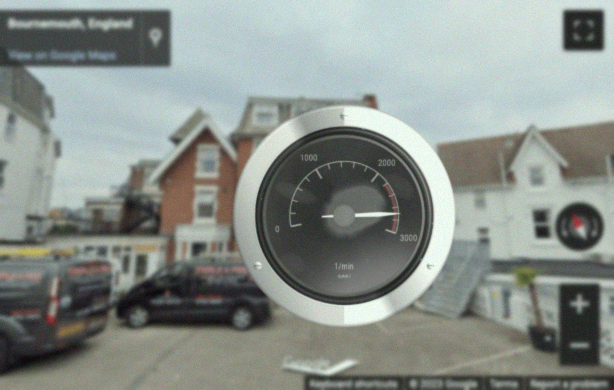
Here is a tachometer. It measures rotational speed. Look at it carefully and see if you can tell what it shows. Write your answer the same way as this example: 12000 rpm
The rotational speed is 2700 rpm
